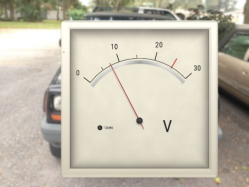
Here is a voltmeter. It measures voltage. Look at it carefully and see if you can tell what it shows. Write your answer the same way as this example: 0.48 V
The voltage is 7.5 V
